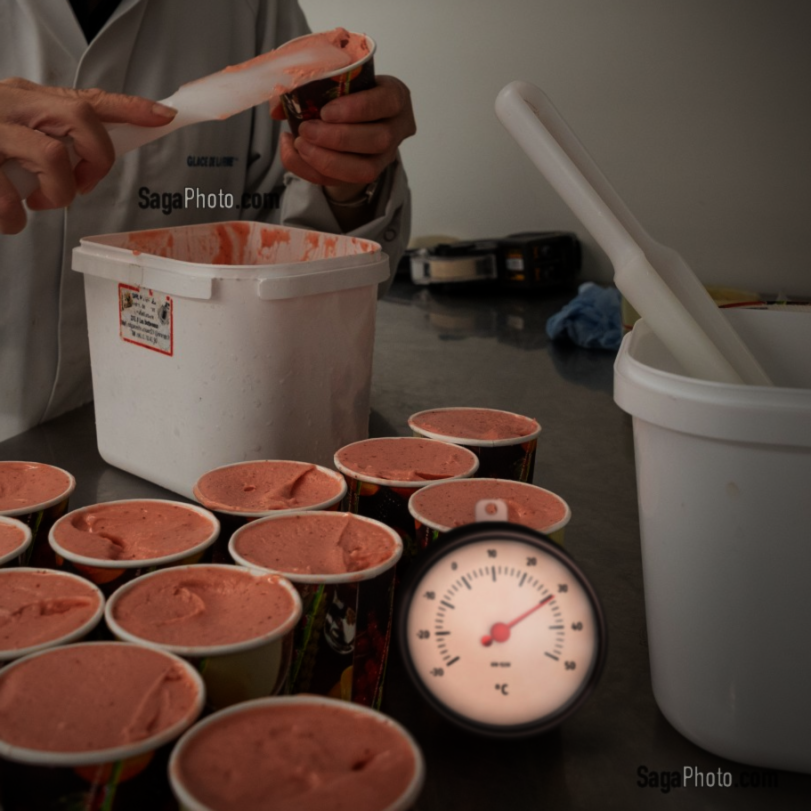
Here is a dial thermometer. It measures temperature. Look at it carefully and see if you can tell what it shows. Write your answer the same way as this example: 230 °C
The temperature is 30 °C
